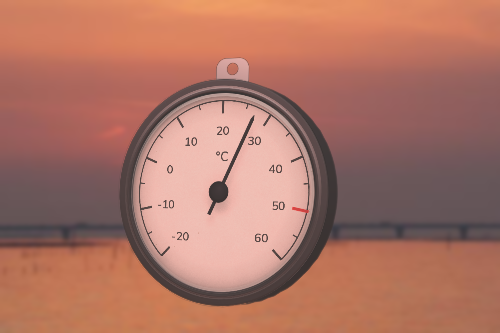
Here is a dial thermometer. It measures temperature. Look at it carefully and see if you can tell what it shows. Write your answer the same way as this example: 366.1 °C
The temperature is 27.5 °C
